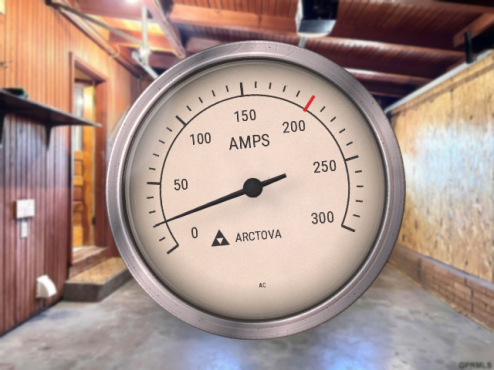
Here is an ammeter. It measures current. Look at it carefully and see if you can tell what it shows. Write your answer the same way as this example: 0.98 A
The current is 20 A
